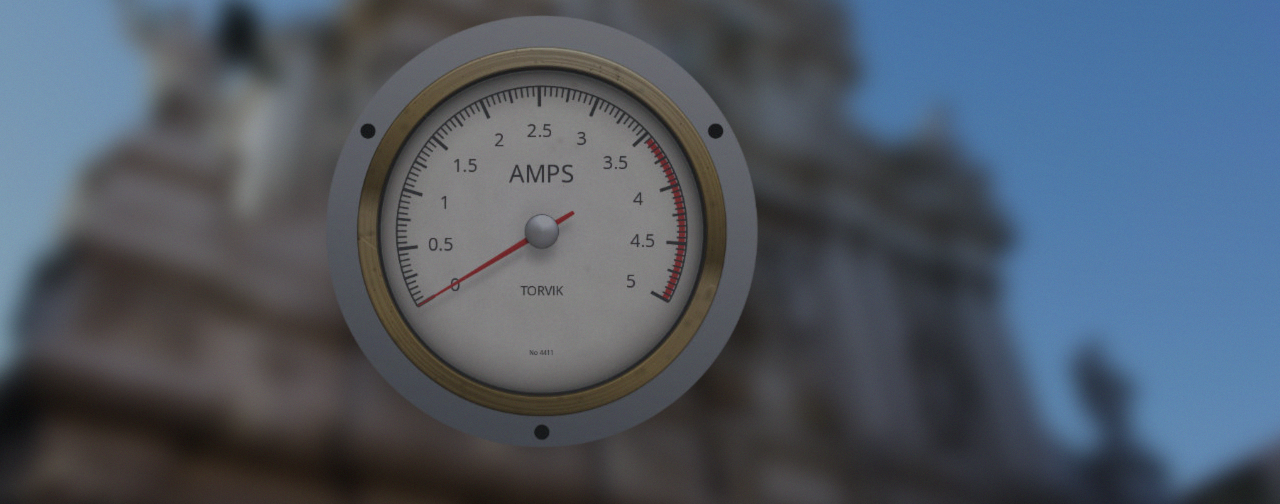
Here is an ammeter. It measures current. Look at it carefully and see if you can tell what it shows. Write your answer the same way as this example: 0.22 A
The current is 0 A
